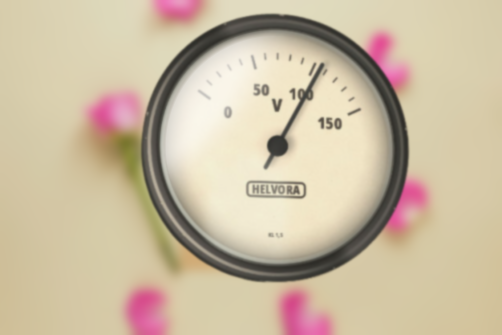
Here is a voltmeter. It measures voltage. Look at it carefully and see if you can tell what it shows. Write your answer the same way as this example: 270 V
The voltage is 105 V
